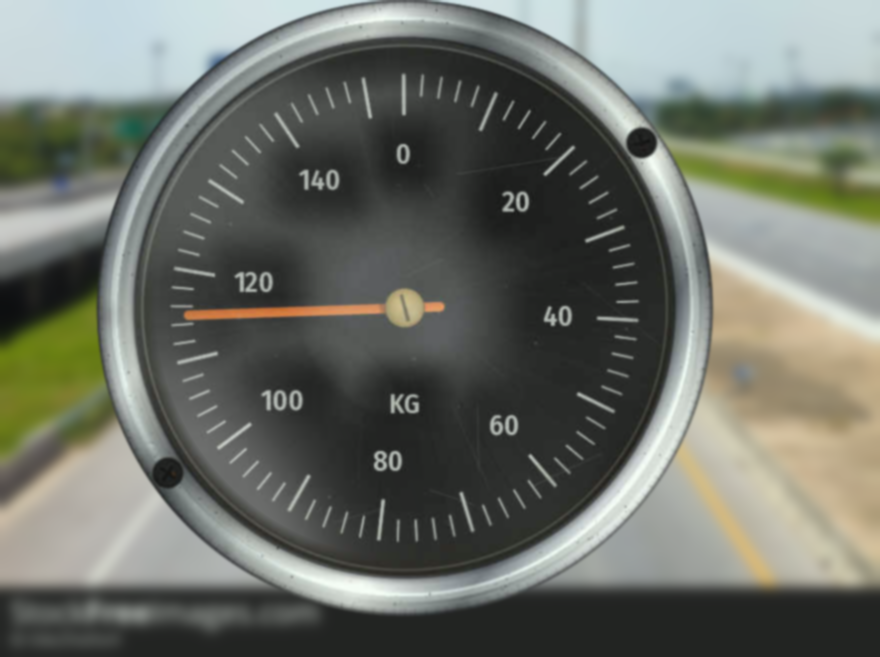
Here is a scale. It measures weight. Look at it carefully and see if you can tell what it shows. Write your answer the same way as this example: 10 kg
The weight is 115 kg
